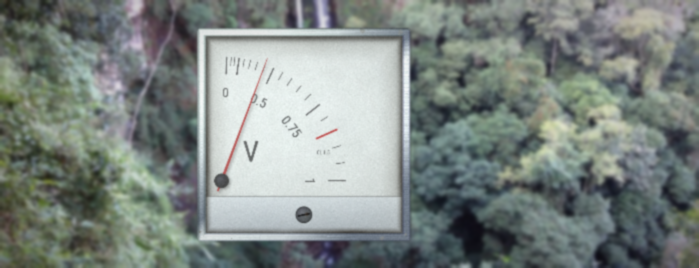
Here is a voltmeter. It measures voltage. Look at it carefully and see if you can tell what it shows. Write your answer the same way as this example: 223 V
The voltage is 0.45 V
